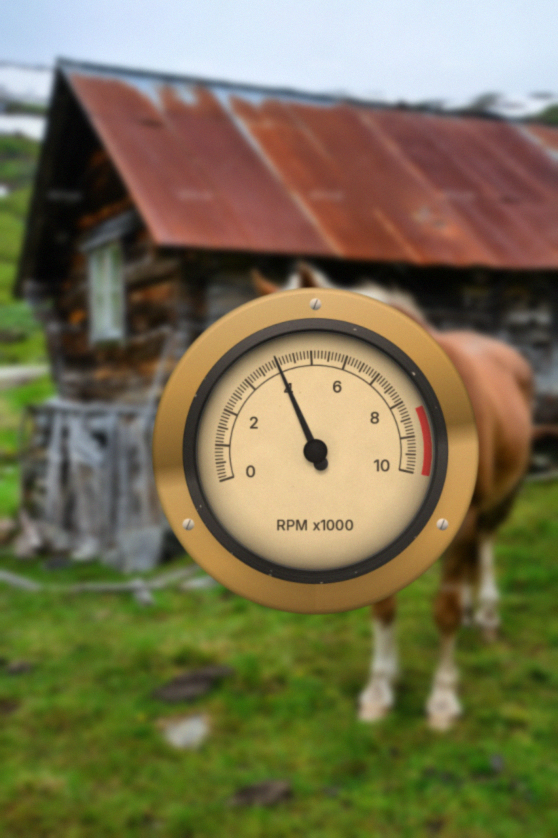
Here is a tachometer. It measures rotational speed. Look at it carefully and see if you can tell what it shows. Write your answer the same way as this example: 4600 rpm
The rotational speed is 4000 rpm
